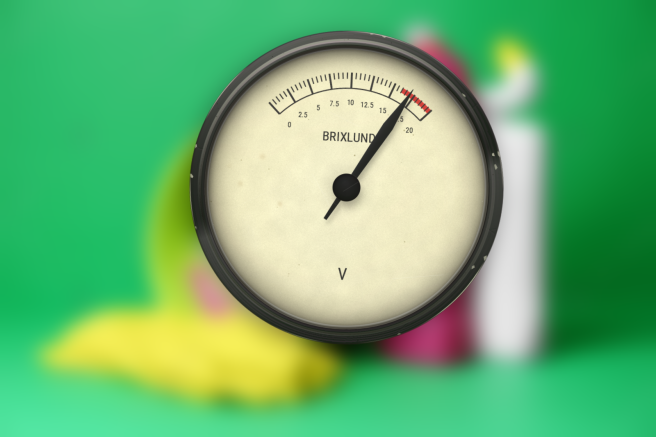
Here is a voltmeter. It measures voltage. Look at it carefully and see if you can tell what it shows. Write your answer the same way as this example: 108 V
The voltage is 17 V
